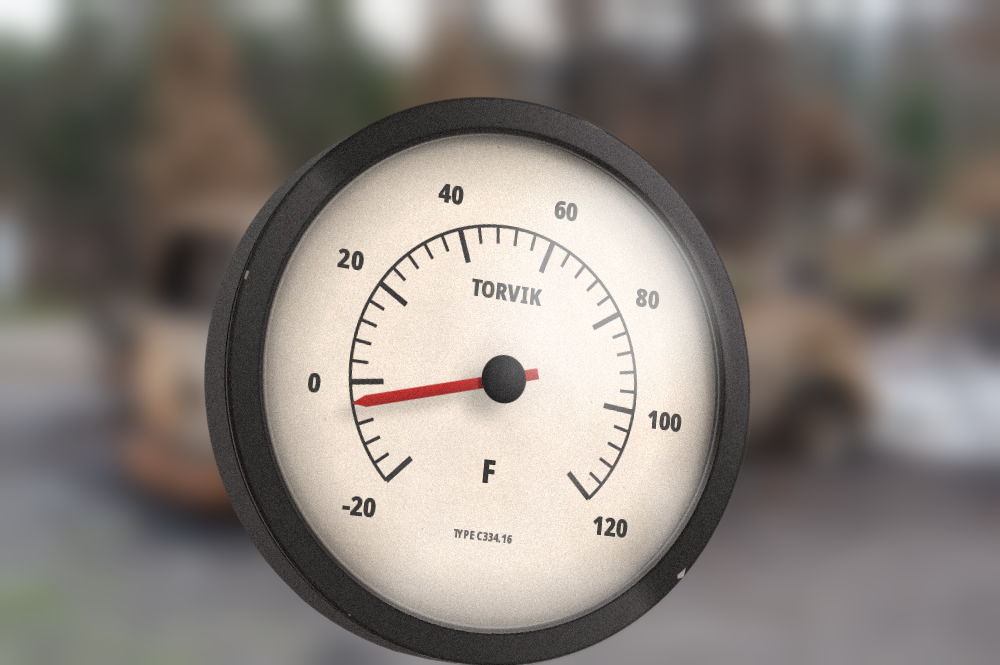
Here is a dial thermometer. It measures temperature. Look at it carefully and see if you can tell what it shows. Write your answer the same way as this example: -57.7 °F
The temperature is -4 °F
